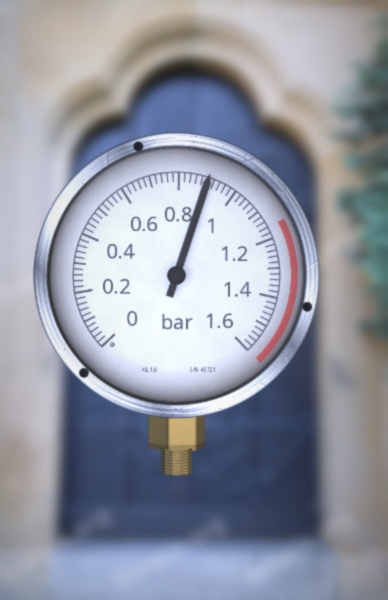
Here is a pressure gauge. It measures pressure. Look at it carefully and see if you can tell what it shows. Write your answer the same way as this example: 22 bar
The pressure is 0.9 bar
